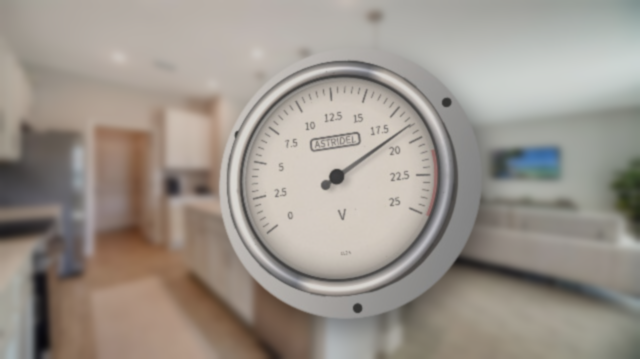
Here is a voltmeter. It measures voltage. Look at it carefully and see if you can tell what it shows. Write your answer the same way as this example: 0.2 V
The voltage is 19 V
